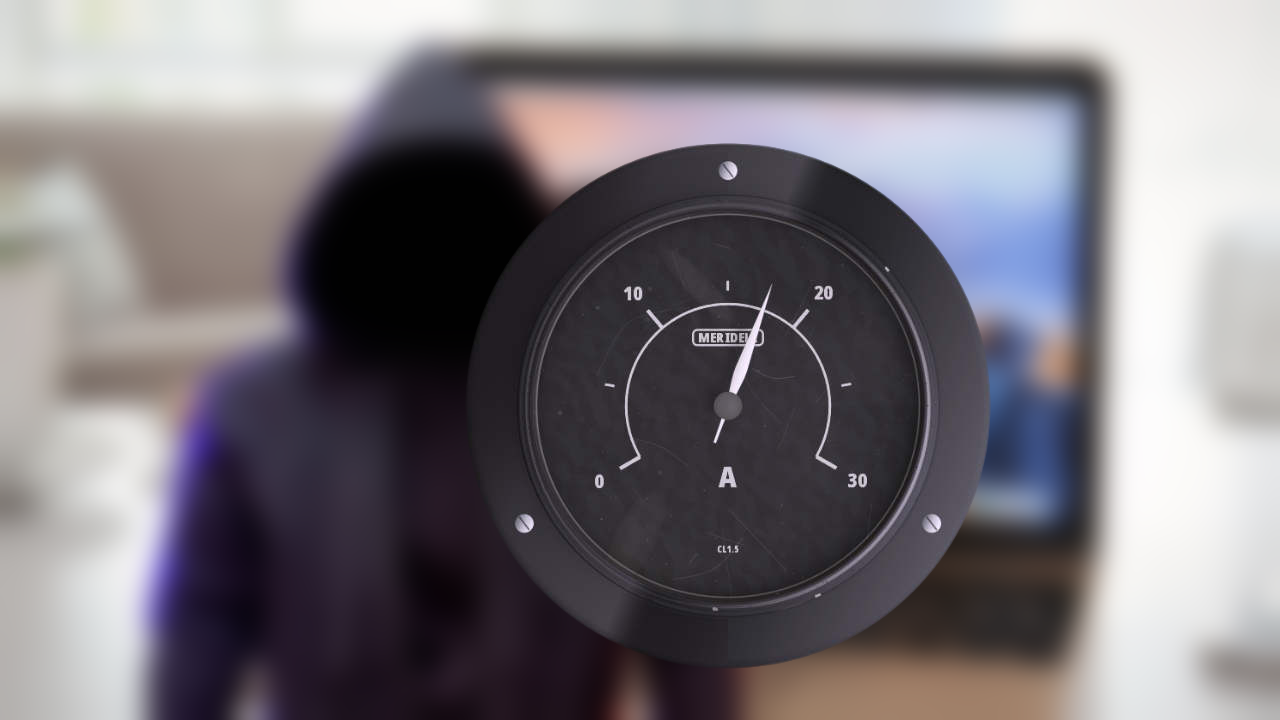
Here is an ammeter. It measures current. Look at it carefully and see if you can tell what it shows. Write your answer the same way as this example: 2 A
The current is 17.5 A
